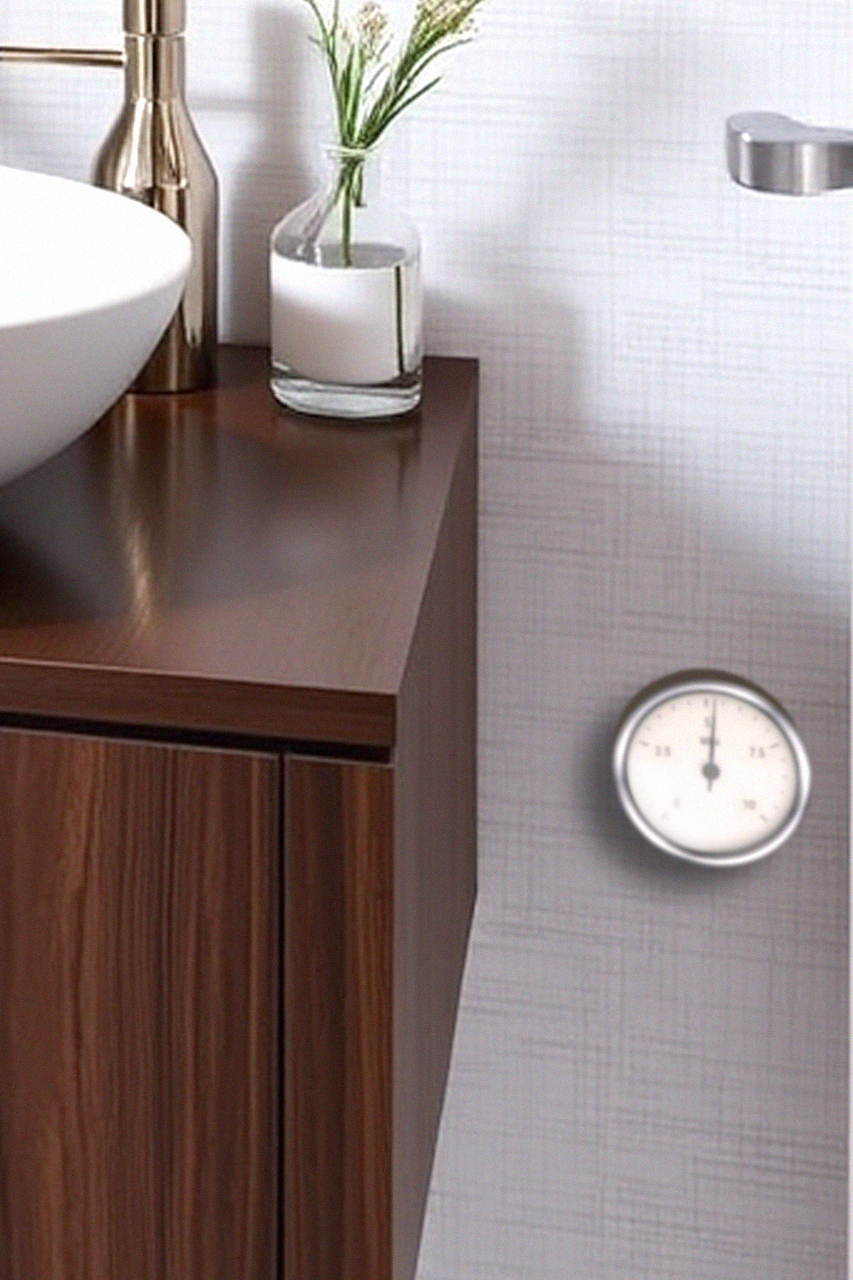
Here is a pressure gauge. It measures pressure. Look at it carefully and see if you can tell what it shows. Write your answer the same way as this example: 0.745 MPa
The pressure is 5.25 MPa
